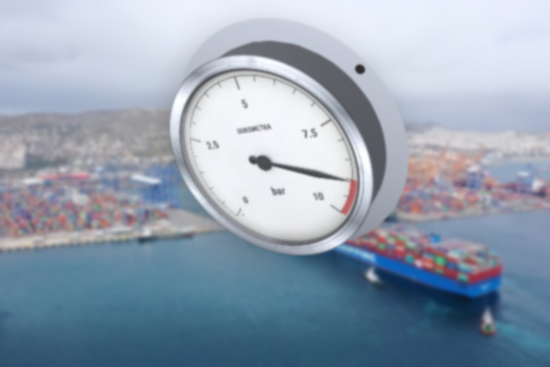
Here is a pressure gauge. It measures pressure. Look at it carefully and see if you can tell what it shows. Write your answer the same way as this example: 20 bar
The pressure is 9 bar
